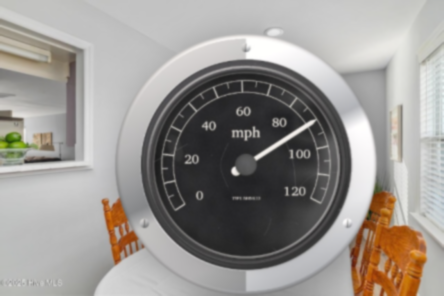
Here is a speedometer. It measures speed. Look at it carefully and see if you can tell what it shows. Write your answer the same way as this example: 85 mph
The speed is 90 mph
